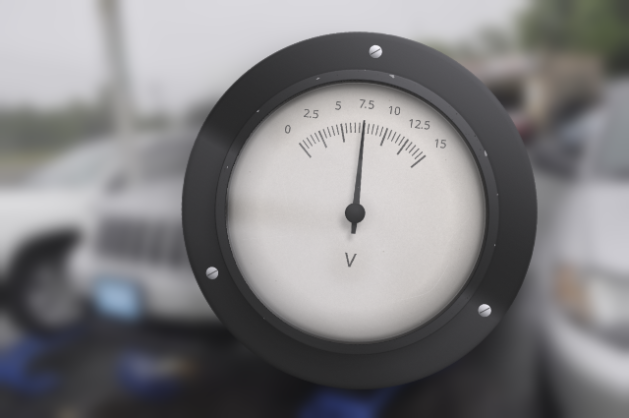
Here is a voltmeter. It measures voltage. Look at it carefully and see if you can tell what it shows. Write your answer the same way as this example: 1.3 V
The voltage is 7.5 V
